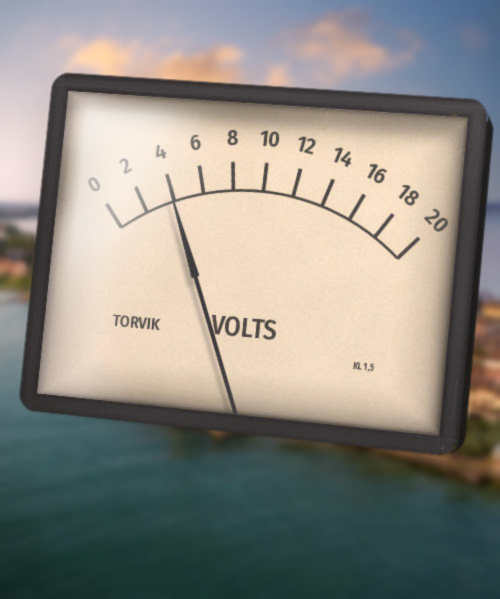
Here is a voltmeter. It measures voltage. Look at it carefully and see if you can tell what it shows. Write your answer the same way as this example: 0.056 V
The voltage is 4 V
